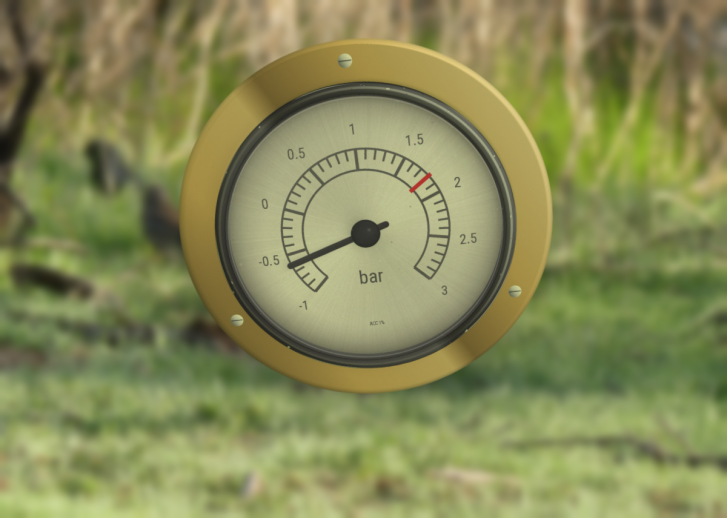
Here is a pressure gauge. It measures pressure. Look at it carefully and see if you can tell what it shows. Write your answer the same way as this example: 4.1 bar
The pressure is -0.6 bar
